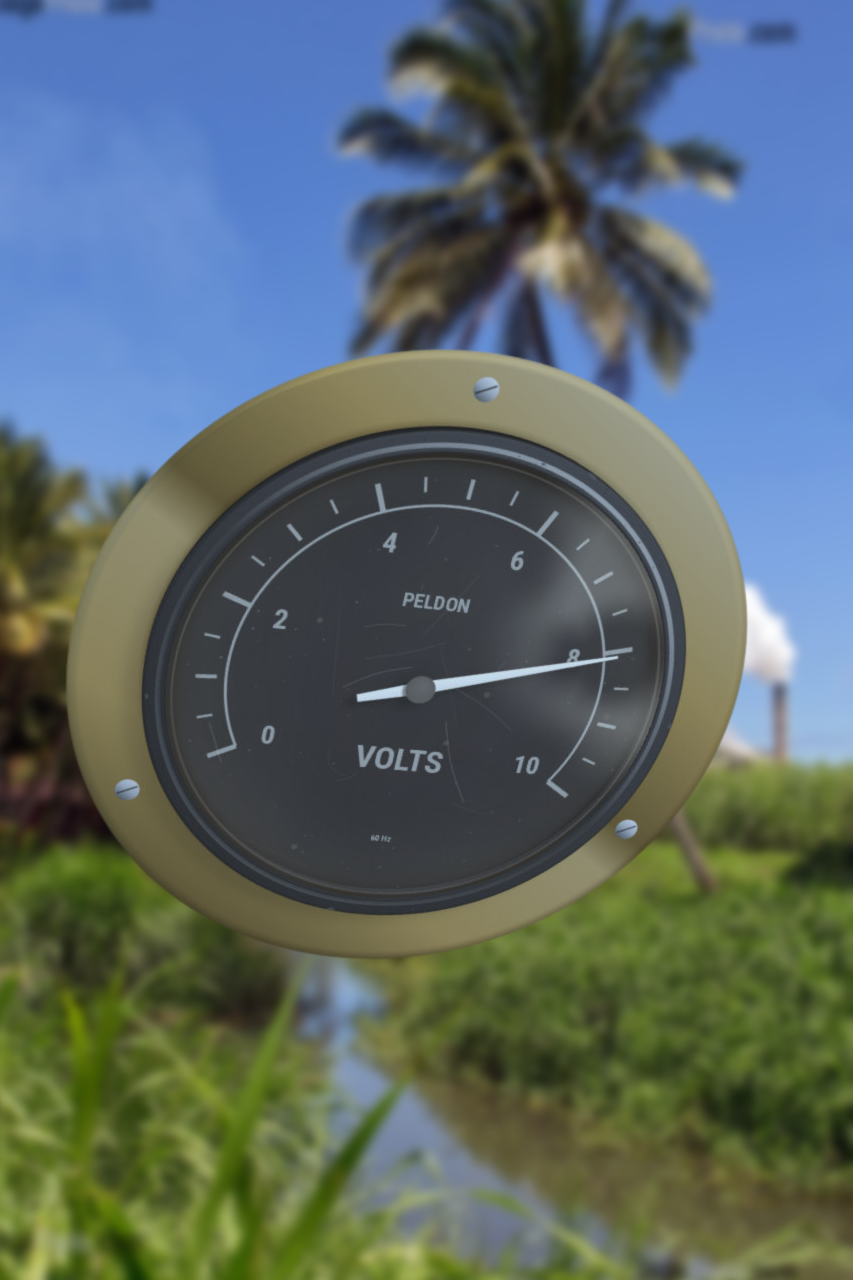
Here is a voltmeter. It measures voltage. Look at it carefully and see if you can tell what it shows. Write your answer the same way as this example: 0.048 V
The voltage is 8 V
